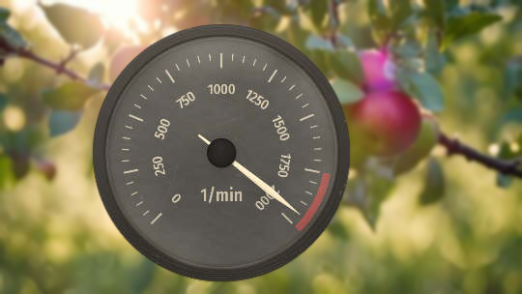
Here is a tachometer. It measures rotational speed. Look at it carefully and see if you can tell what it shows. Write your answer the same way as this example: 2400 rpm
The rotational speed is 1950 rpm
